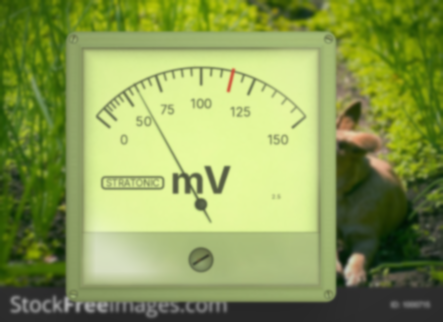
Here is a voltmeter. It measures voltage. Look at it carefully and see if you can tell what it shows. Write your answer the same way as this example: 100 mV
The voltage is 60 mV
